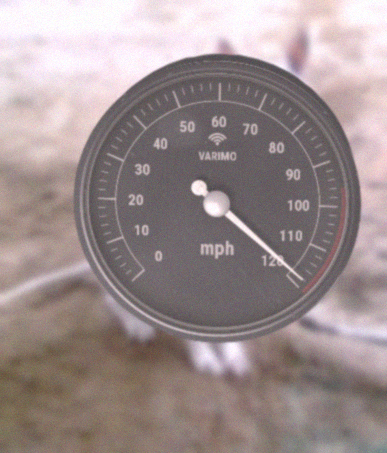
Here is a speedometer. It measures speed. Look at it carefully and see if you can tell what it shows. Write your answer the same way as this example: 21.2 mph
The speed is 118 mph
